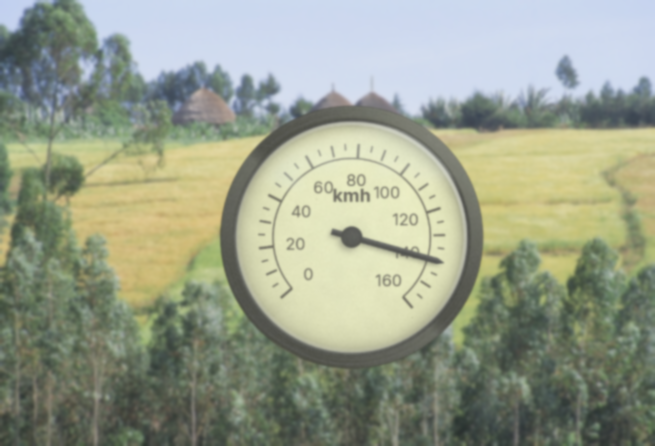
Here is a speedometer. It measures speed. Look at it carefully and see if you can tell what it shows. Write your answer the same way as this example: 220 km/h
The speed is 140 km/h
